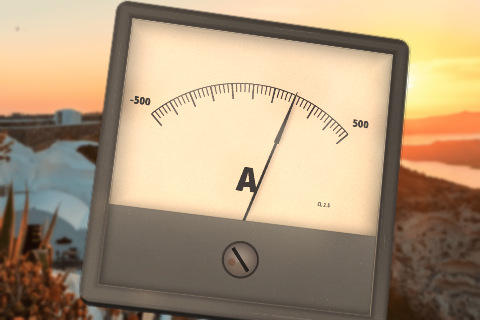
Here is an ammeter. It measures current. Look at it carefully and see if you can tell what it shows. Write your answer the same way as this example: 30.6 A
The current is 200 A
